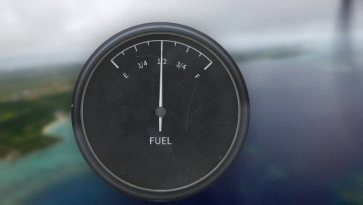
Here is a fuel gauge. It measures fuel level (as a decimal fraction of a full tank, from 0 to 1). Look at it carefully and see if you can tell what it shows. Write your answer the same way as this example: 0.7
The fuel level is 0.5
